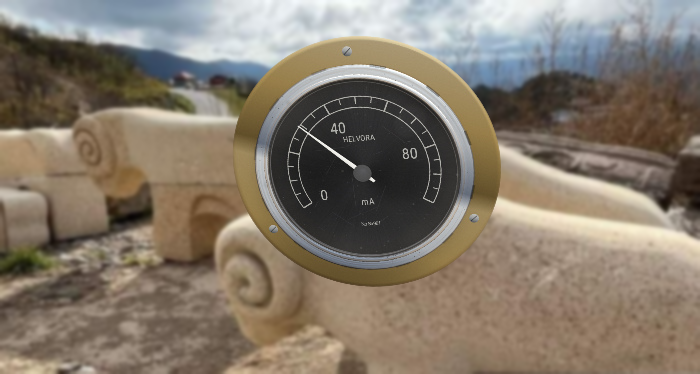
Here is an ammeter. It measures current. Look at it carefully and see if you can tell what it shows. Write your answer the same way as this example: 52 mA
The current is 30 mA
